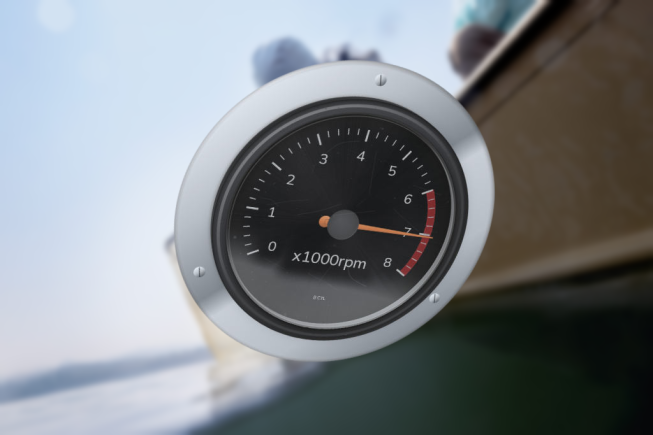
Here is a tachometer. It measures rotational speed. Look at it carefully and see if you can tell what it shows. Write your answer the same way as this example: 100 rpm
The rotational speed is 7000 rpm
